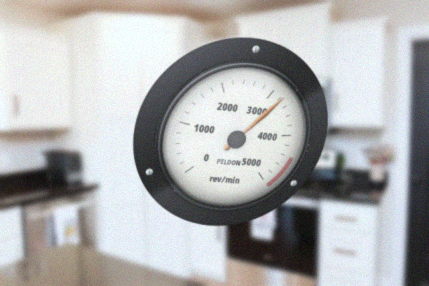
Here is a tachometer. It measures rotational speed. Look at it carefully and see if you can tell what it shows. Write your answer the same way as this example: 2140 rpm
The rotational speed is 3200 rpm
